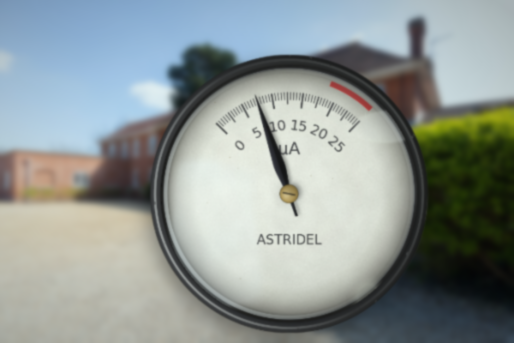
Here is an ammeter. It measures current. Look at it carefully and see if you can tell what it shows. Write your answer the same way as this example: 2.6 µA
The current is 7.5 µA
